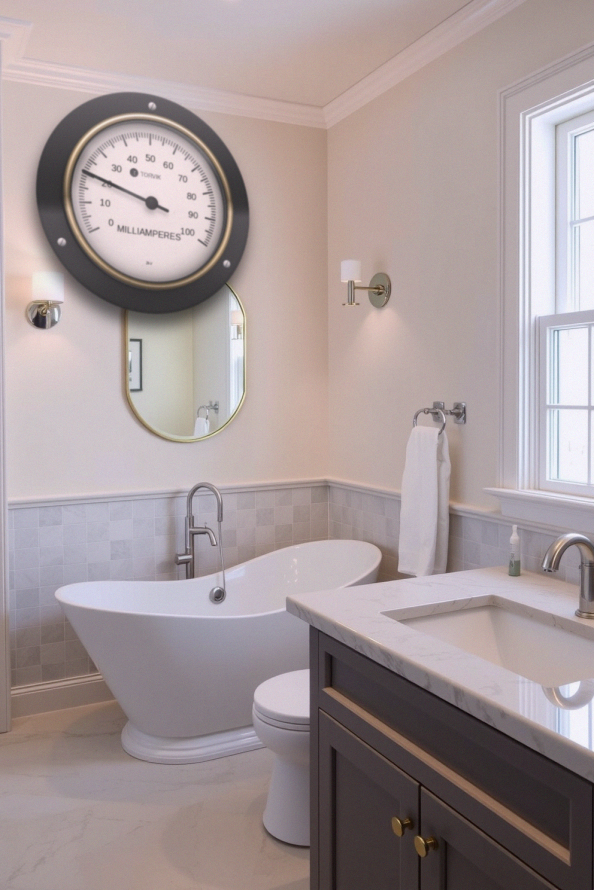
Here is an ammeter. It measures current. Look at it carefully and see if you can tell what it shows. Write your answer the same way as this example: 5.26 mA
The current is 20 mA
